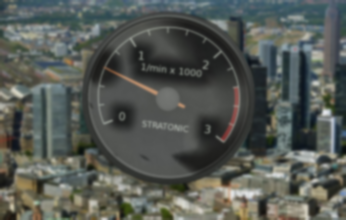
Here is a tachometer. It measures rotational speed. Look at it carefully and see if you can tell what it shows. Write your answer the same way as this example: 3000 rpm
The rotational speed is 600 rpm
